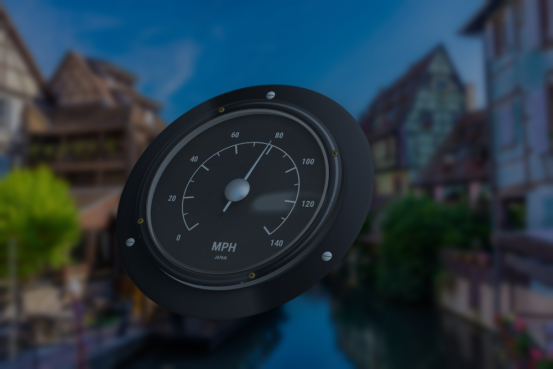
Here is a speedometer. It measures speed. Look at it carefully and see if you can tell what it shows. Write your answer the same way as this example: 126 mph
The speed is 80 mph
